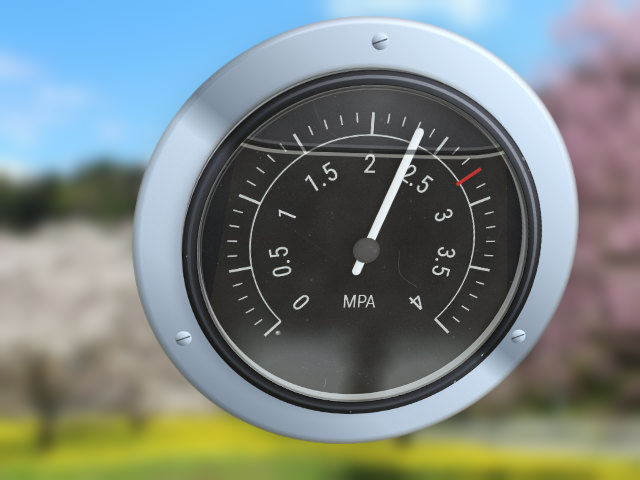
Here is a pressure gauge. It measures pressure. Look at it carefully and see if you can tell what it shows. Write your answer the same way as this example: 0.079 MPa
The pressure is 2.3 MPa
